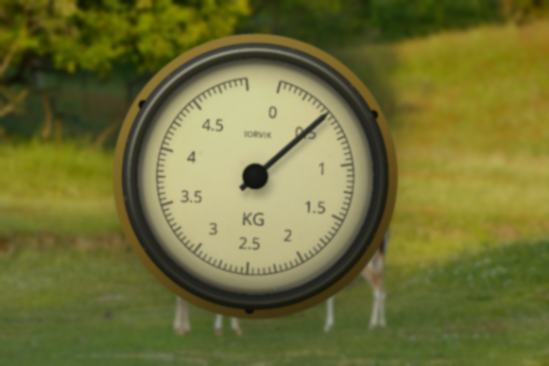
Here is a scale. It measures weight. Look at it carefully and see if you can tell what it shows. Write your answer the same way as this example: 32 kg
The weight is 0.5 kg
